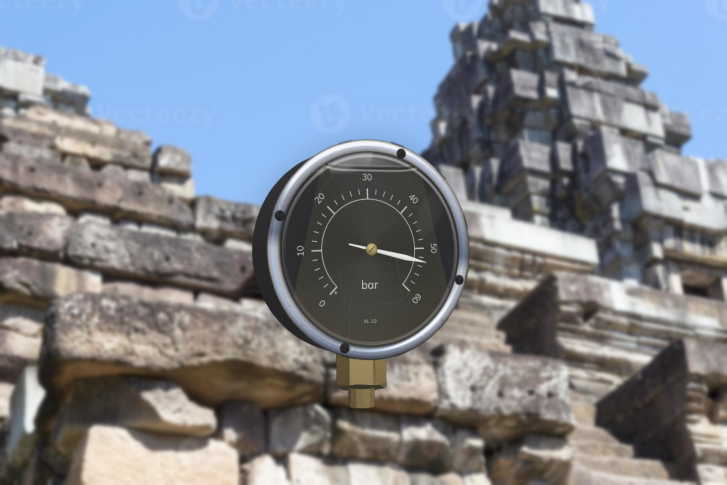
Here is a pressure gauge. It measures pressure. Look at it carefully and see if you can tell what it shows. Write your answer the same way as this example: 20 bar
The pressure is 53 bar
